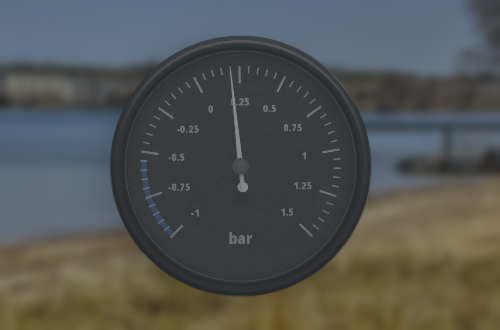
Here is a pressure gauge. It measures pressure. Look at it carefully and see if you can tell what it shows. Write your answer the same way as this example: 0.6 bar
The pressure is 0.2 bar
